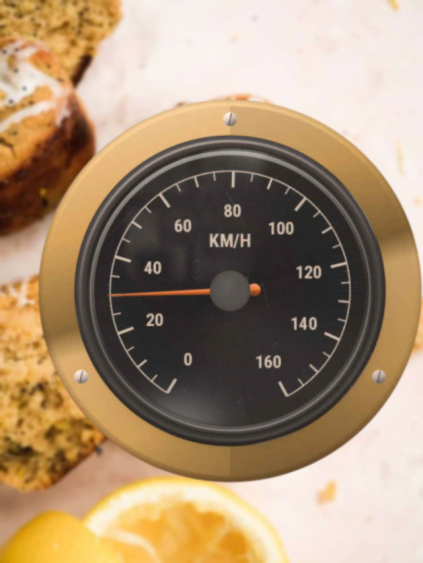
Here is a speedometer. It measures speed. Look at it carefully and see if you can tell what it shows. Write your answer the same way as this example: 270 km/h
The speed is 30 km/h
